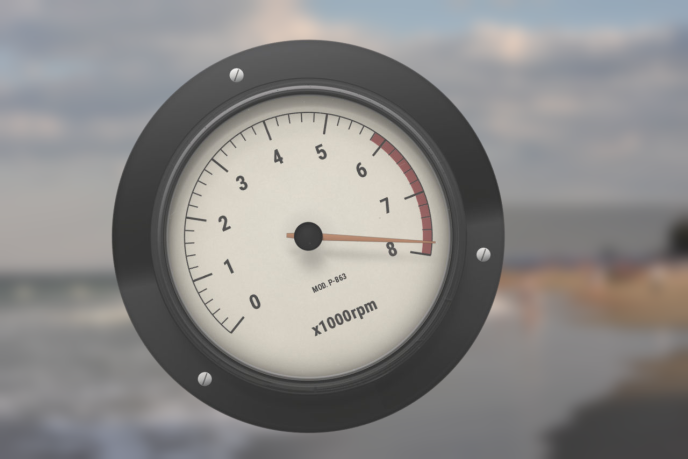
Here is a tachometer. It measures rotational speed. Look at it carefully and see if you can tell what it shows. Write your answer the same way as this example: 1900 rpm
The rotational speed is 7800 rpm
